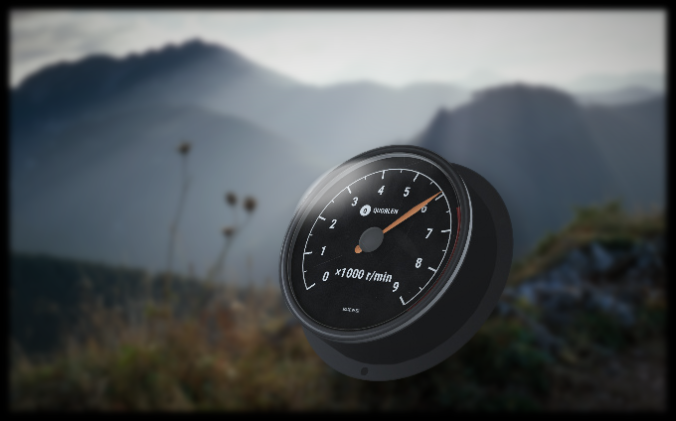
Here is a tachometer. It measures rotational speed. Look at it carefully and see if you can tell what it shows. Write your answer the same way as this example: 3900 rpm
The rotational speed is 6000 rpm
